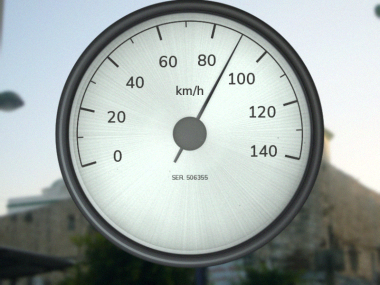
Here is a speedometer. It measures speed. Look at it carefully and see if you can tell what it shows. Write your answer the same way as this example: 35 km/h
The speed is 90 km/h
